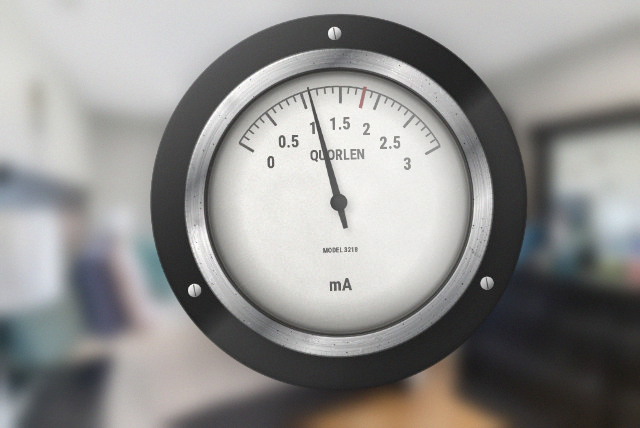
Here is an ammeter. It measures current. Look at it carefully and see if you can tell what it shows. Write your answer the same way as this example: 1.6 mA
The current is 1.1 mA
